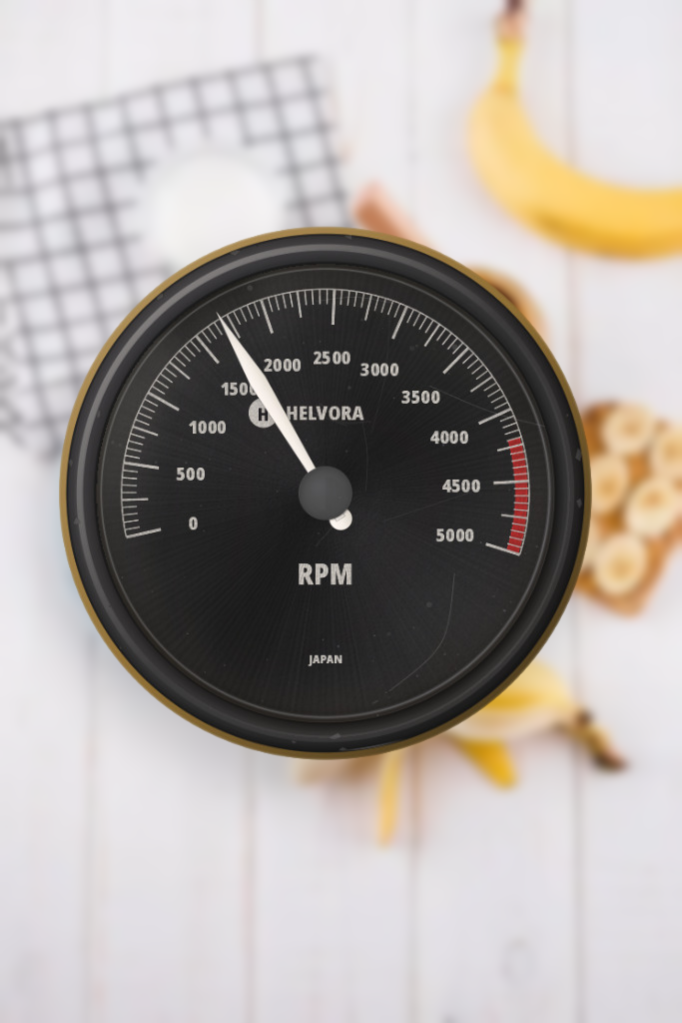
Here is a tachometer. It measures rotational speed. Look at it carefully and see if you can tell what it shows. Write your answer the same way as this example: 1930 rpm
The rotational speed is 1700 rpm
